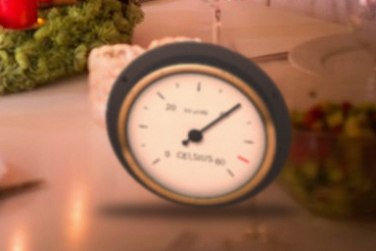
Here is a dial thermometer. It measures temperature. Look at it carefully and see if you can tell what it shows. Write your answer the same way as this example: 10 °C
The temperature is 40 °C
